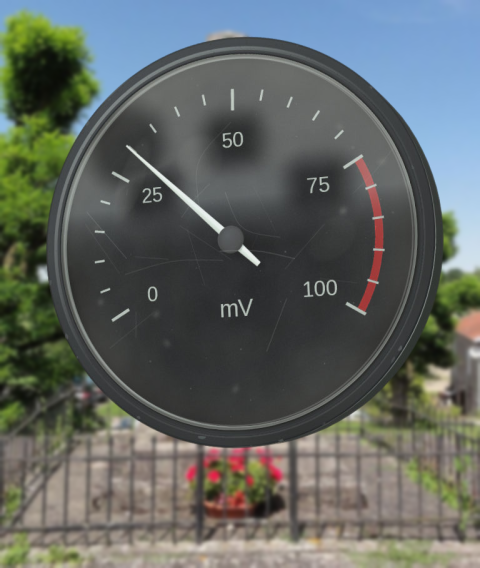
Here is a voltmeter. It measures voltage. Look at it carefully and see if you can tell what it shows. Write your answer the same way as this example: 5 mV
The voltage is 30 mV
